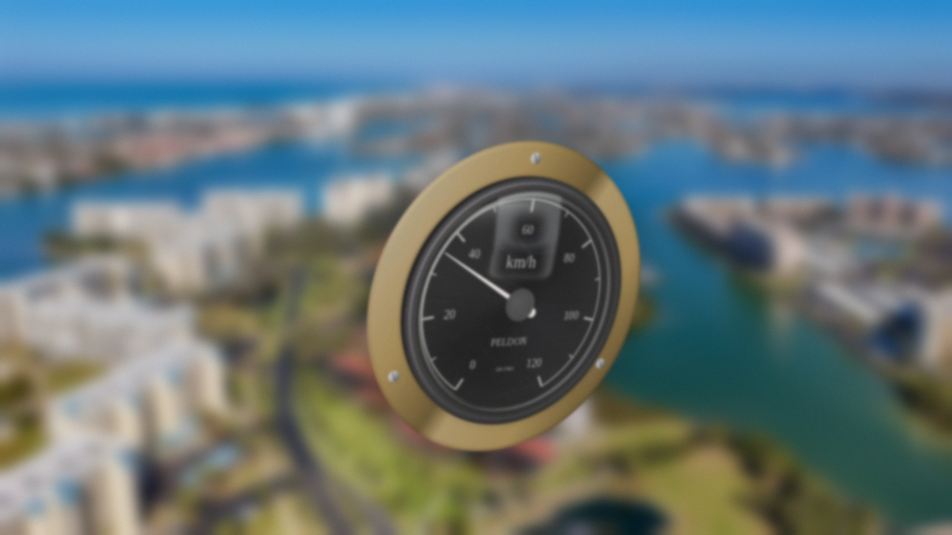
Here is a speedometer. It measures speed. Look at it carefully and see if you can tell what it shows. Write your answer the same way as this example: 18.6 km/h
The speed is 35 km/h
